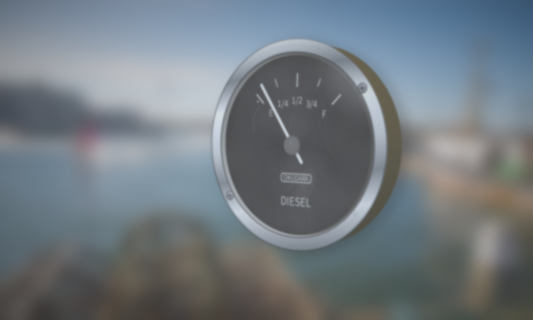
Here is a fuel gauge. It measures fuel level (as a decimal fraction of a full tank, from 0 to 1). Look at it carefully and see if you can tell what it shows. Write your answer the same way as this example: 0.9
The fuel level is 0.125
